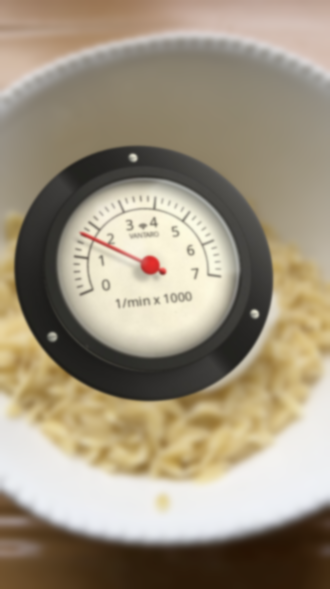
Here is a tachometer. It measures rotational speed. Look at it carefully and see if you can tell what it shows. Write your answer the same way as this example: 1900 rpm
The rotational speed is 1600 rpm
